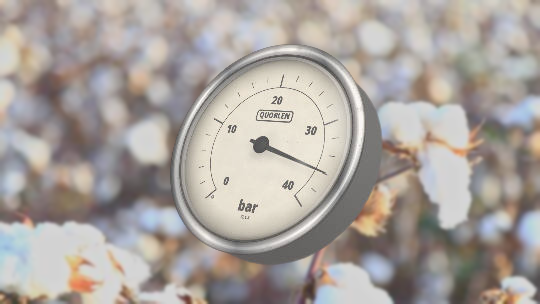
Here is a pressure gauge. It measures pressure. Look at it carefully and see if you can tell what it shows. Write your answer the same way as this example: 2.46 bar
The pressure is 36 bar
